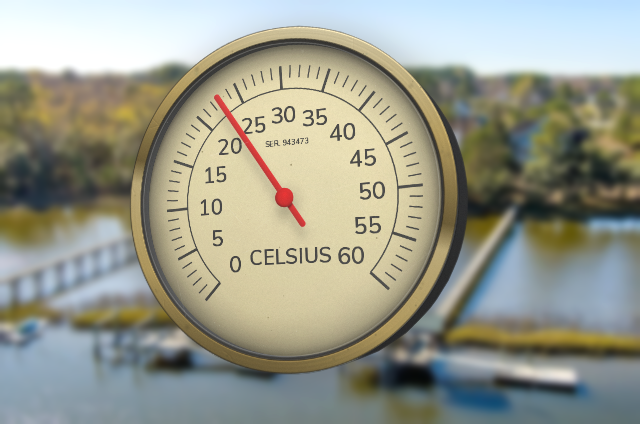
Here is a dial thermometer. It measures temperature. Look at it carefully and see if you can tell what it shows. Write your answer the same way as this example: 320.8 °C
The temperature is 23 °C
